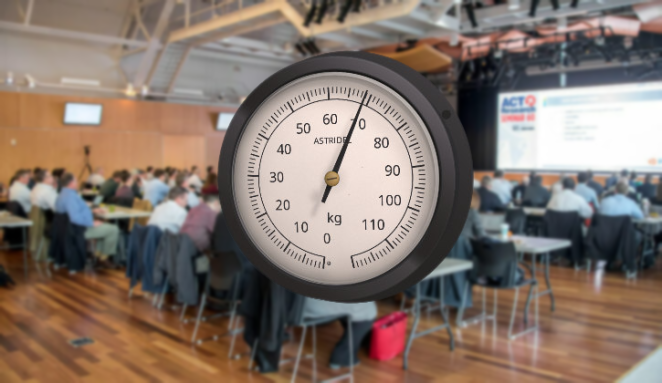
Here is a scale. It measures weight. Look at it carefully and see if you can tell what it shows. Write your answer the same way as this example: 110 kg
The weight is 69 kg
